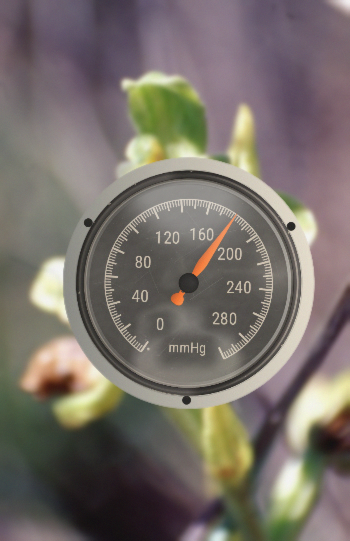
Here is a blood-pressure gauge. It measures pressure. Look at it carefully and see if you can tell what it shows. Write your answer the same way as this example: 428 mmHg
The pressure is 180 mmHg
